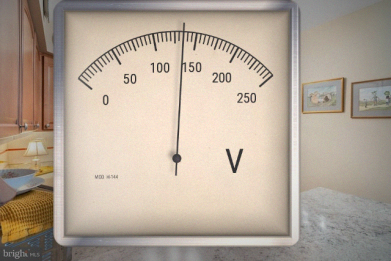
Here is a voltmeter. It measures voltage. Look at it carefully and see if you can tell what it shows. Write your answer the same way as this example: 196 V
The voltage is 135 V
